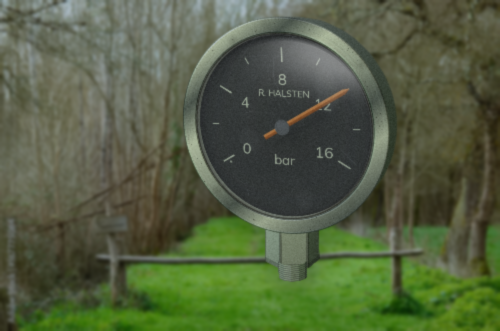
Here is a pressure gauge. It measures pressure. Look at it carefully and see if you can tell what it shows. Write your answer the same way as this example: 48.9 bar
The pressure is 12 bar
